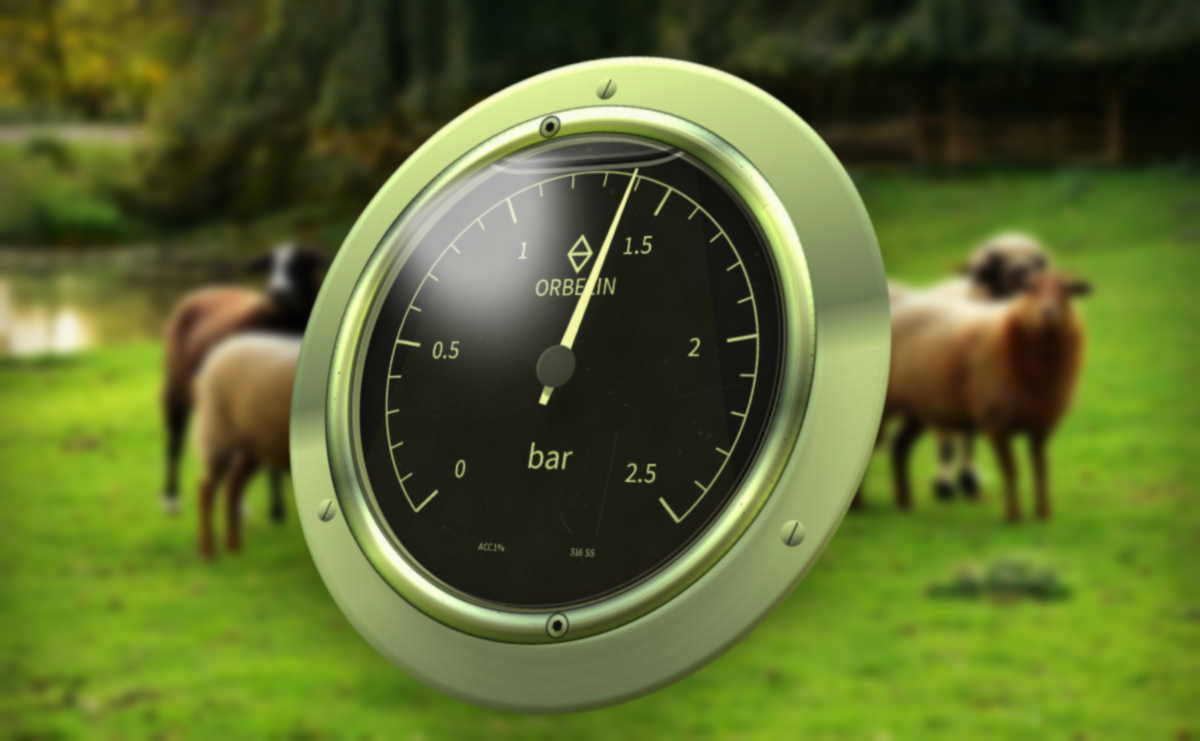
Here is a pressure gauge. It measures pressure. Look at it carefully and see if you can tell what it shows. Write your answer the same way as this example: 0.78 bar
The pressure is 1.4 bar
